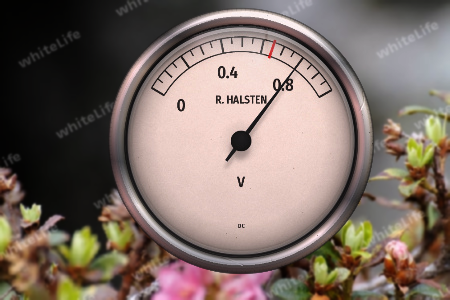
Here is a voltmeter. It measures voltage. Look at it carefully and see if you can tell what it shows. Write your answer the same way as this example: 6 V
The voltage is 0.8 V
